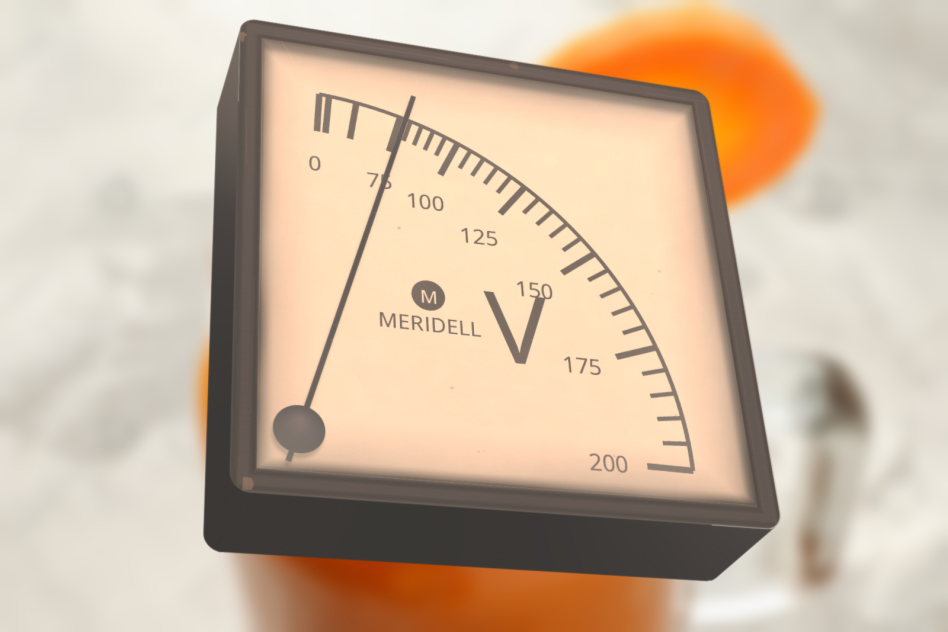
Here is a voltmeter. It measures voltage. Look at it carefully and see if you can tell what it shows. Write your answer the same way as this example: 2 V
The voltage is 77.5 V
